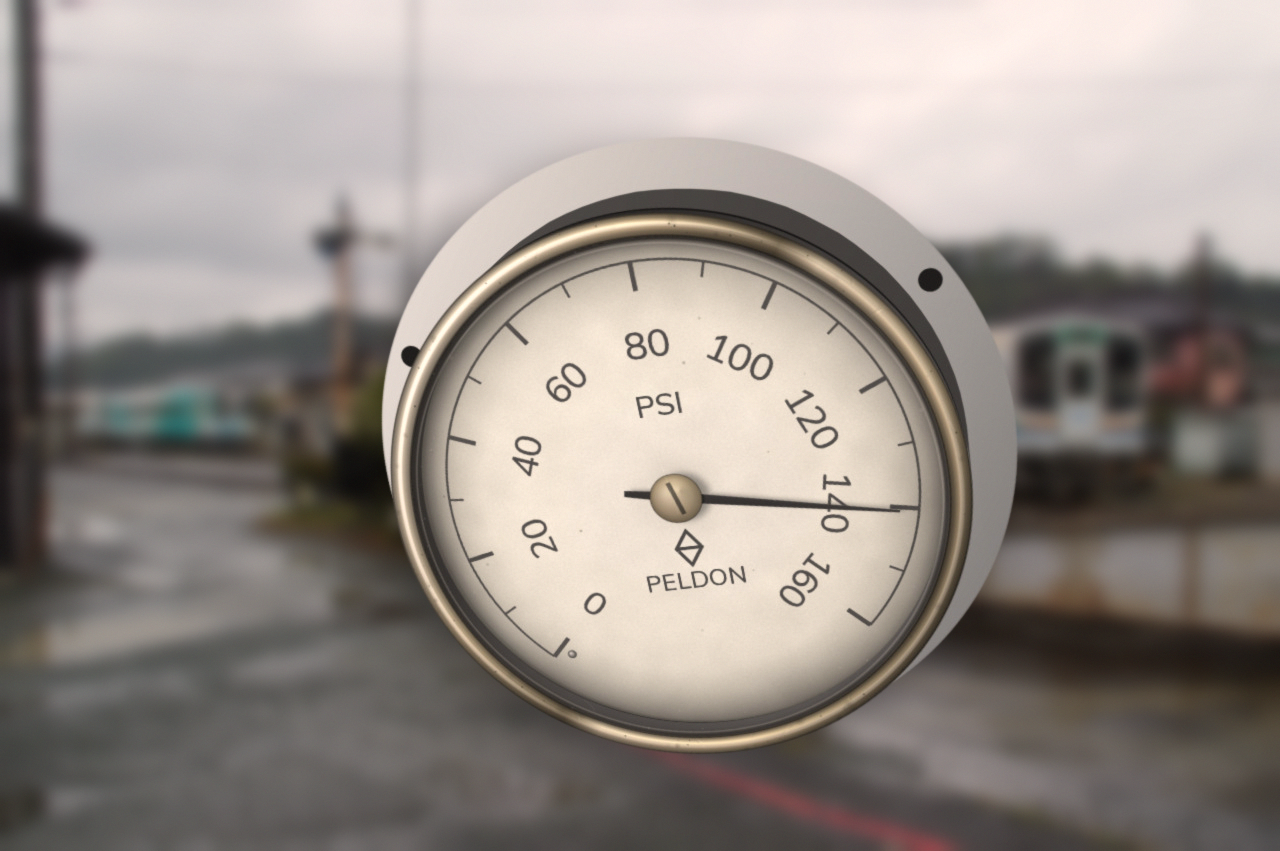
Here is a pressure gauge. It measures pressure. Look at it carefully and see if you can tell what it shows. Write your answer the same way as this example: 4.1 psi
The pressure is 140 psi
